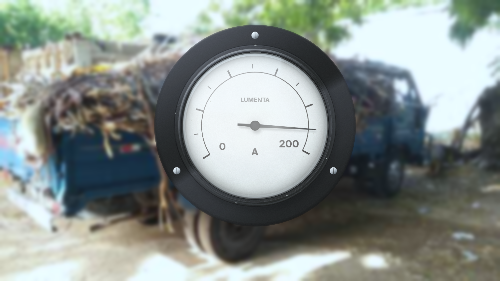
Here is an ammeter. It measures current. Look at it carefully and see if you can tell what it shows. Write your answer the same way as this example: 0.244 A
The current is 180 A
